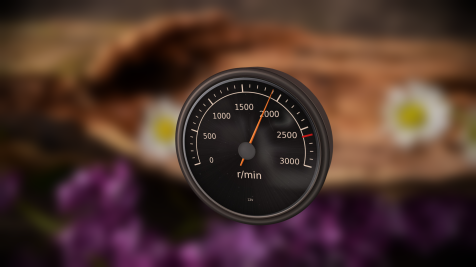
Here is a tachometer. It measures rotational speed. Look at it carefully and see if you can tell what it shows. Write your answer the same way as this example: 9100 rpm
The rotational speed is 1900 rpm
